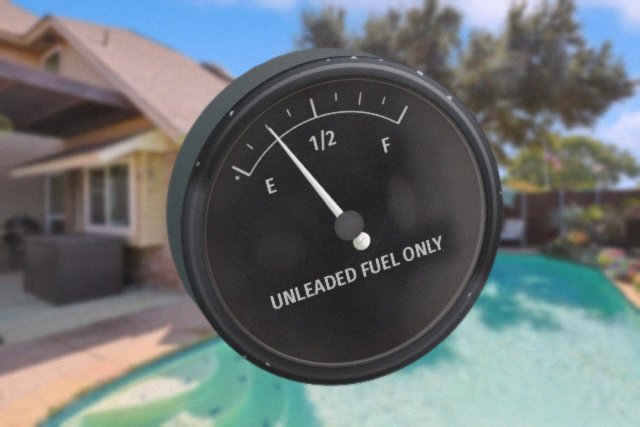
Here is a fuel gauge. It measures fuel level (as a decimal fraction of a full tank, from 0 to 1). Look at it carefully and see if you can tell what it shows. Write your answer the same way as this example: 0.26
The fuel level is 0.25
